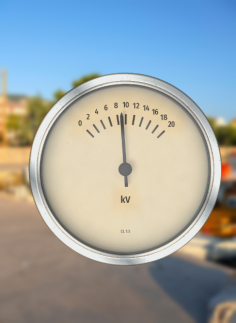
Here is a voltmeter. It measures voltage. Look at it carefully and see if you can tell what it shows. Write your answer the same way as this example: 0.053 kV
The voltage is 9 kV
